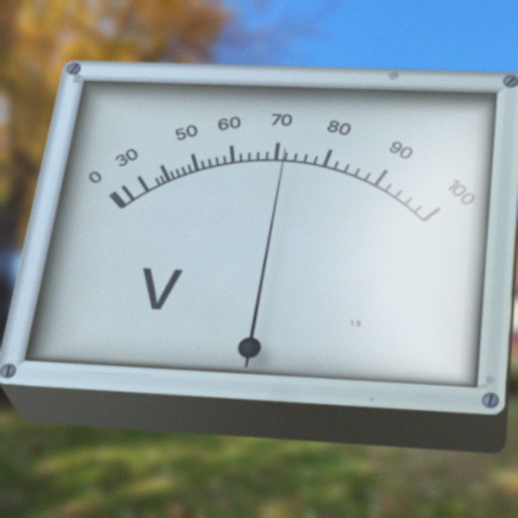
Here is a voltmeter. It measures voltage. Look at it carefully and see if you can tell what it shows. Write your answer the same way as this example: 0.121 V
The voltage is 72 V
